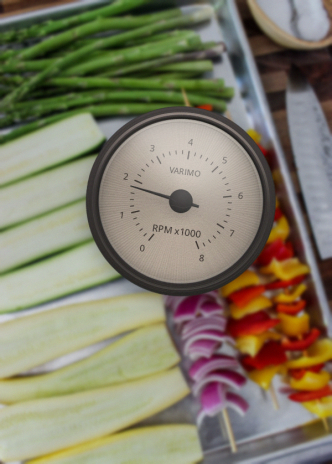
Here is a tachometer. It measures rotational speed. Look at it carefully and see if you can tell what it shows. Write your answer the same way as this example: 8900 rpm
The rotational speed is 1800 rpm
